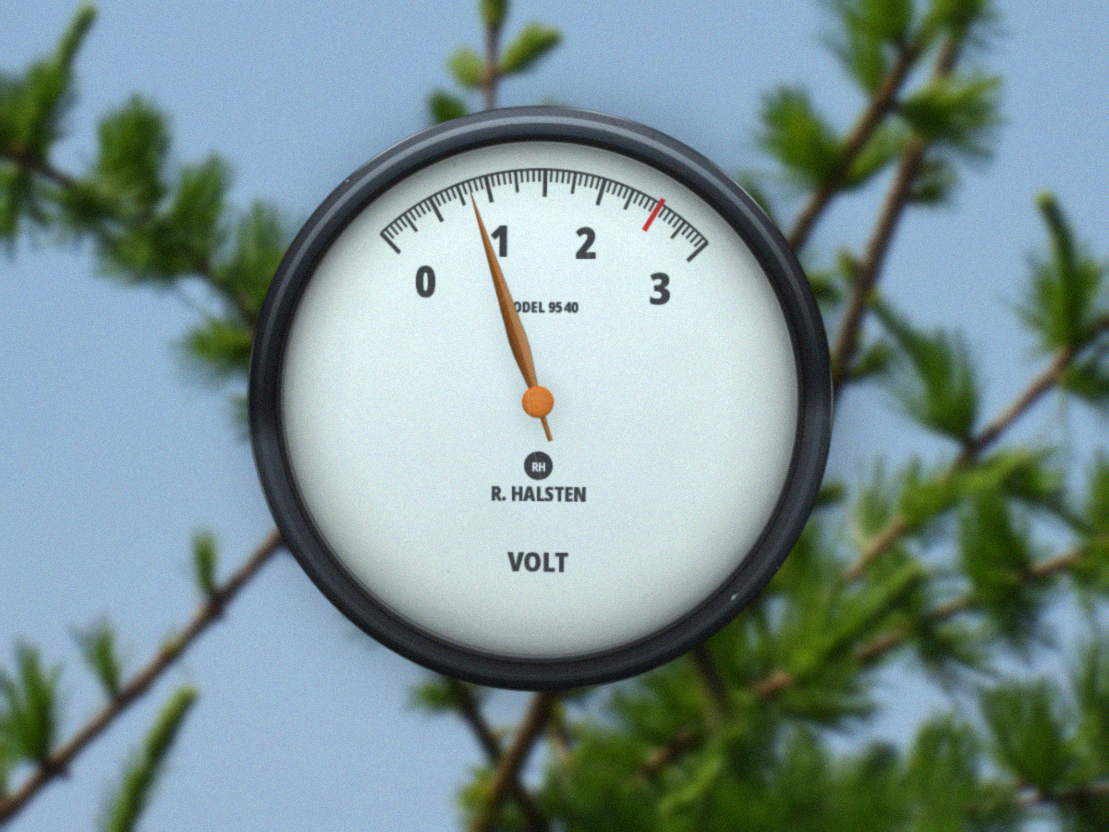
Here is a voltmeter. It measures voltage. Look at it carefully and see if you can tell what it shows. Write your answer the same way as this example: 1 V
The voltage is 0.85 V
